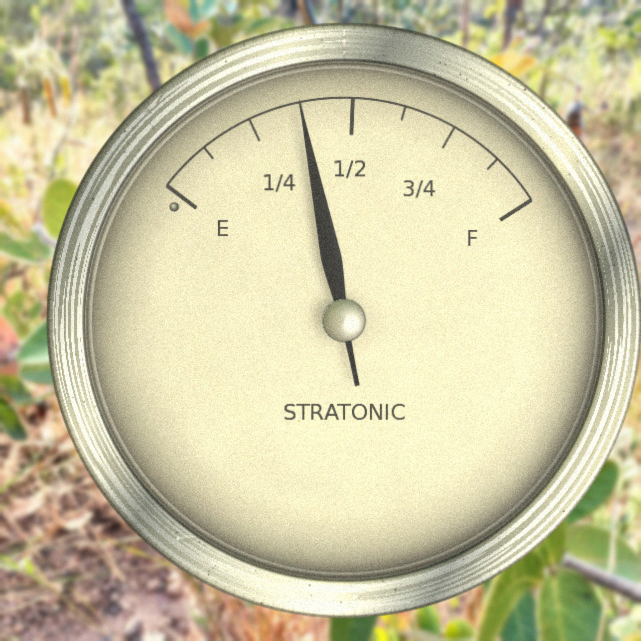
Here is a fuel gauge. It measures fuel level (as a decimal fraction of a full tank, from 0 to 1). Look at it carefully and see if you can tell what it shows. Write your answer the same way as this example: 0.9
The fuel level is 0.375
